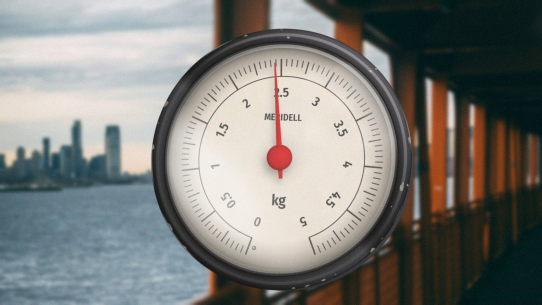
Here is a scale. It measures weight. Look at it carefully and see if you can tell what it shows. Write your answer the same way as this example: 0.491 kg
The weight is 2.45 kg
